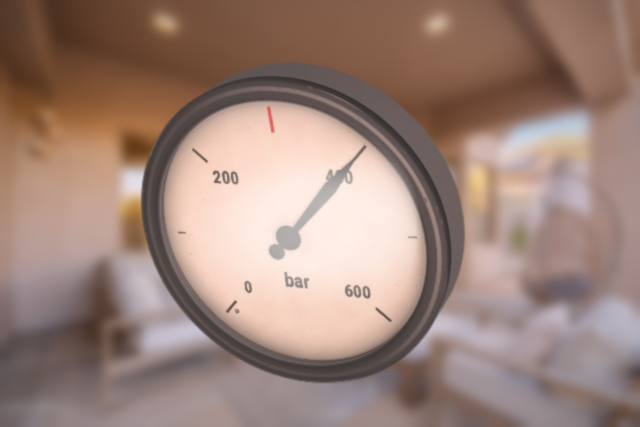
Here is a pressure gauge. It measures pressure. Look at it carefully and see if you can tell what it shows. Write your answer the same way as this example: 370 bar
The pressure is 400 bar
